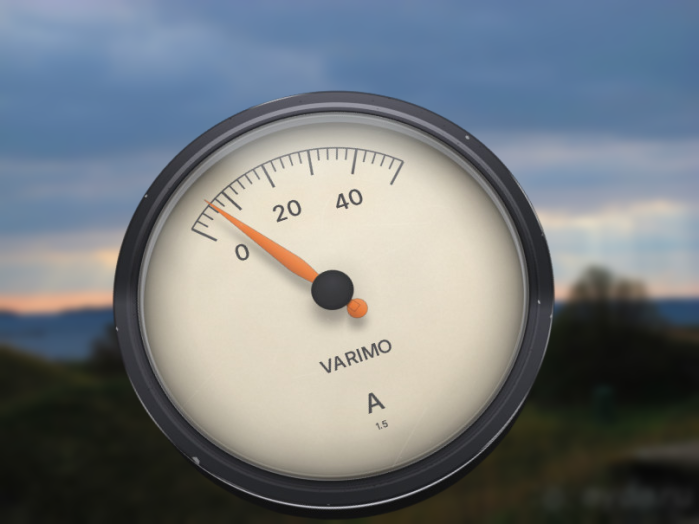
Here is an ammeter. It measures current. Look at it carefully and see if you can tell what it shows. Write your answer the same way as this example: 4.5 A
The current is 6 A
